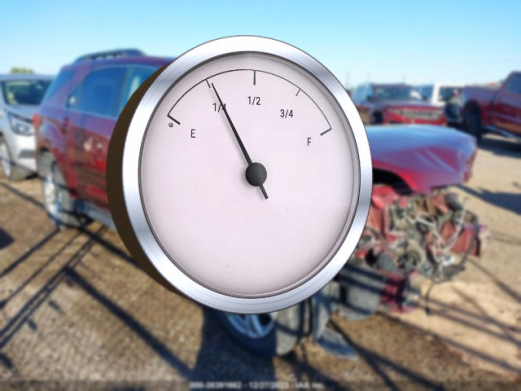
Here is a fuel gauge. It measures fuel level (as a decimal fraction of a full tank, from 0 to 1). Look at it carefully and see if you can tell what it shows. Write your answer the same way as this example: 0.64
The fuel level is 0.25
